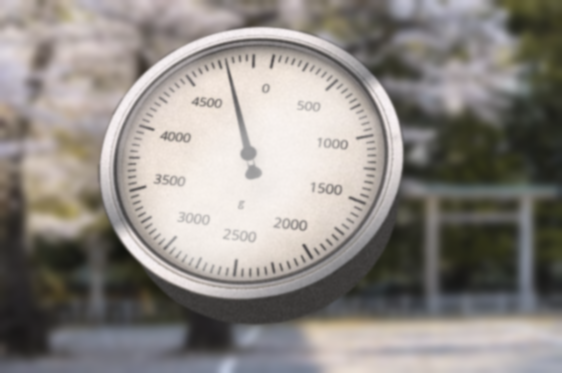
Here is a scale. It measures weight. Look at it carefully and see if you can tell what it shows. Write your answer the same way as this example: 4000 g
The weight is 4800 g
